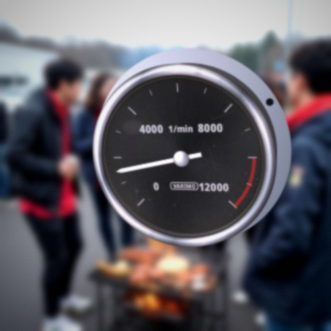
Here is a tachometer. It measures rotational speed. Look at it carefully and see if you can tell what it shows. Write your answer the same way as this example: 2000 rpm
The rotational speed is 1500 rpm
